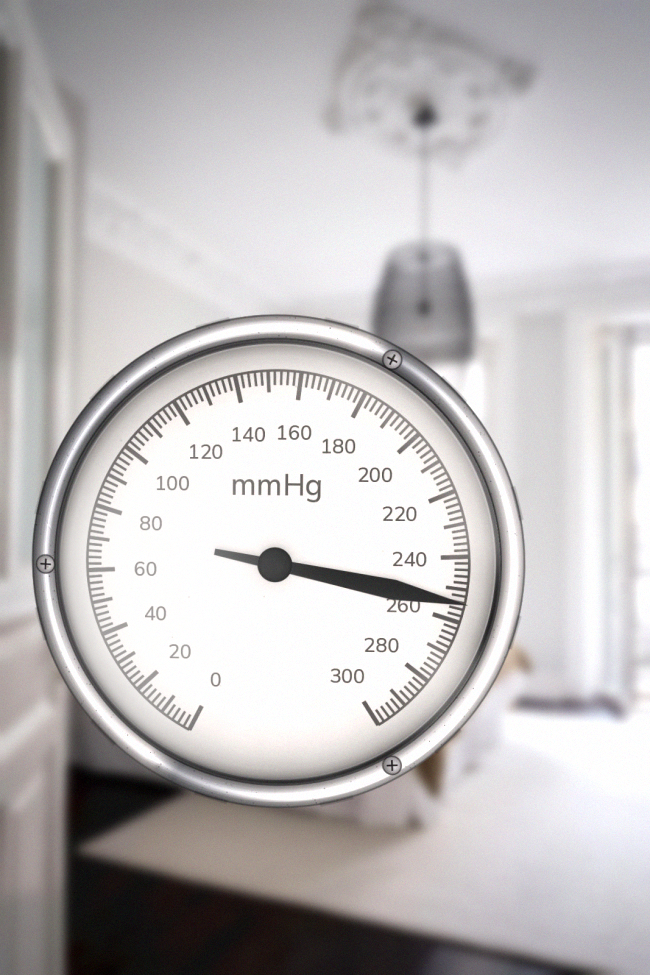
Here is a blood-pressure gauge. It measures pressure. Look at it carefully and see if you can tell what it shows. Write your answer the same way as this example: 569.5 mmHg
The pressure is 254 mmHg
